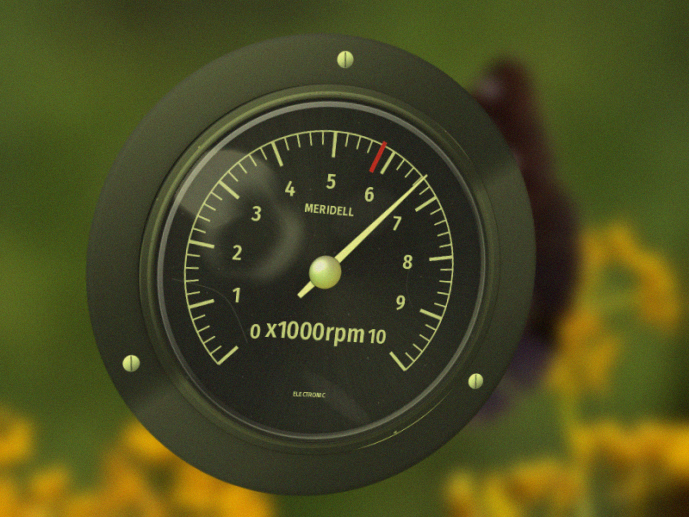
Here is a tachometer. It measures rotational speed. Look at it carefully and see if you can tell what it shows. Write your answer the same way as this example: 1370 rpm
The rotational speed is 6600 rpm
